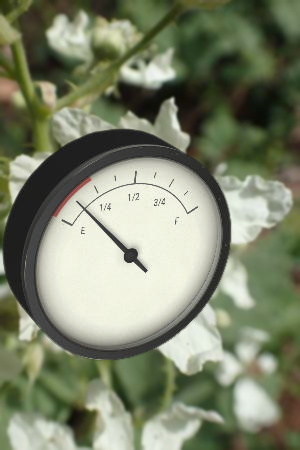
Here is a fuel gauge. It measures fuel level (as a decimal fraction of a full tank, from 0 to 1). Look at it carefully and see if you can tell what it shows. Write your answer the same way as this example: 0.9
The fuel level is 0.125
